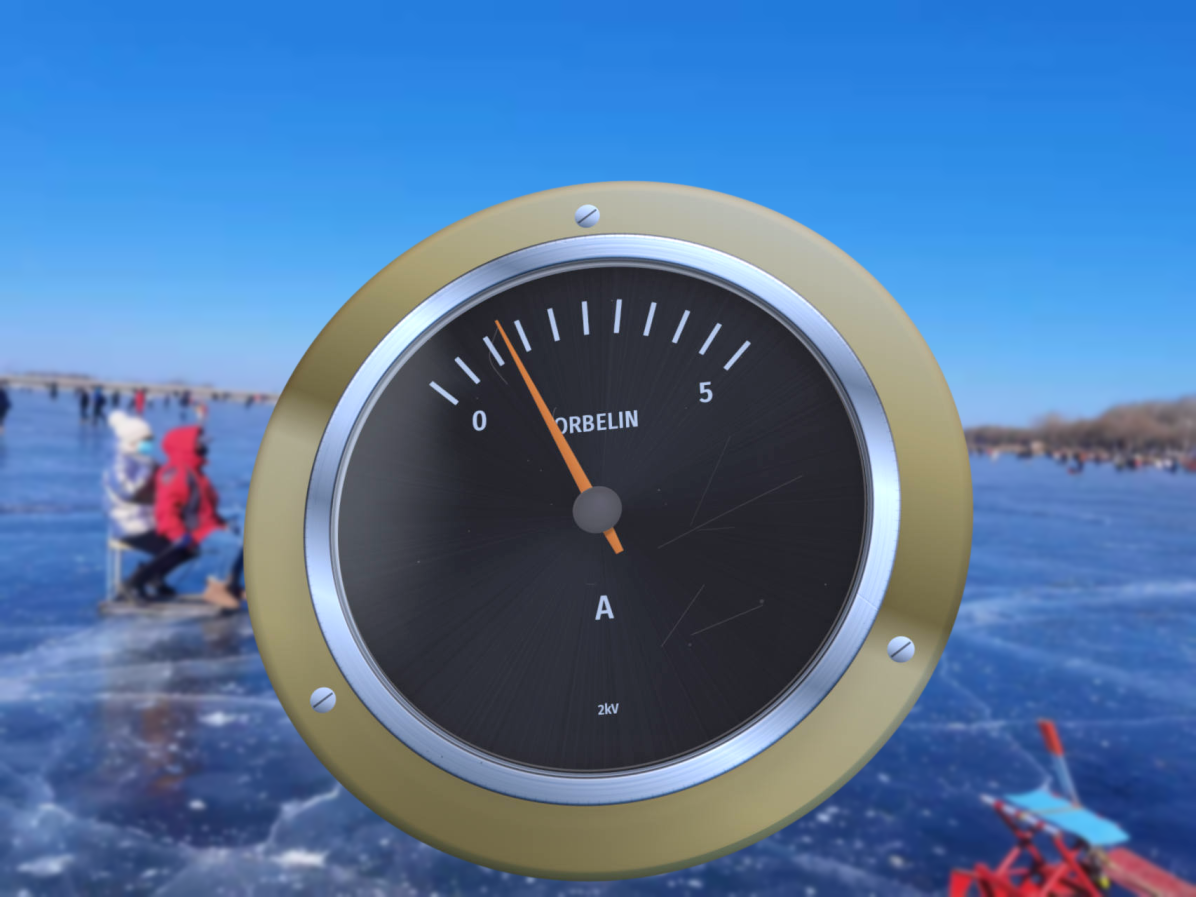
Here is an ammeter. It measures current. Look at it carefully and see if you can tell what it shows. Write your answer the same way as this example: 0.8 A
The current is 1.25 A
